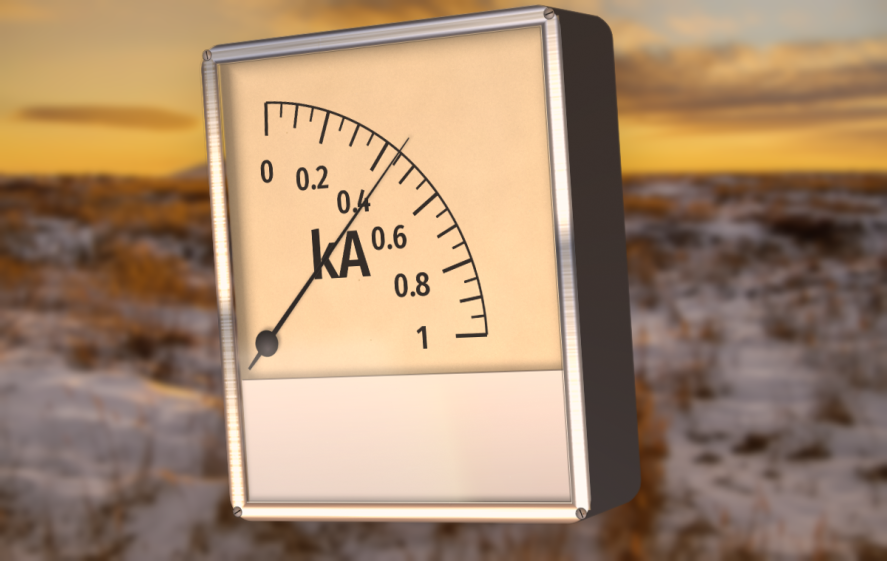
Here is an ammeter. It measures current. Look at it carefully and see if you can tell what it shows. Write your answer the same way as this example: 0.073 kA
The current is 0.45 kA
